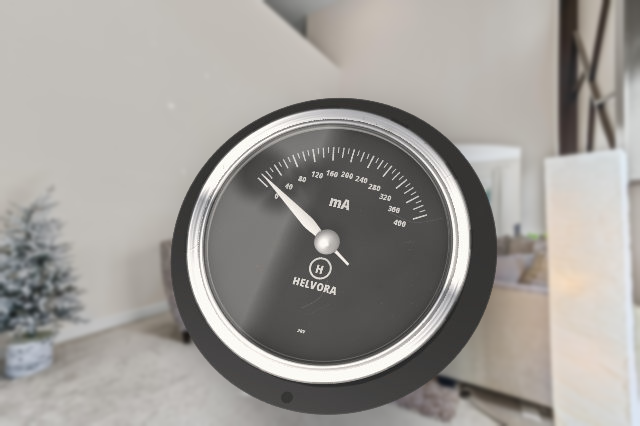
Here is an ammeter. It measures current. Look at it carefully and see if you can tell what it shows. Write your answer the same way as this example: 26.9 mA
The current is 10 mA
